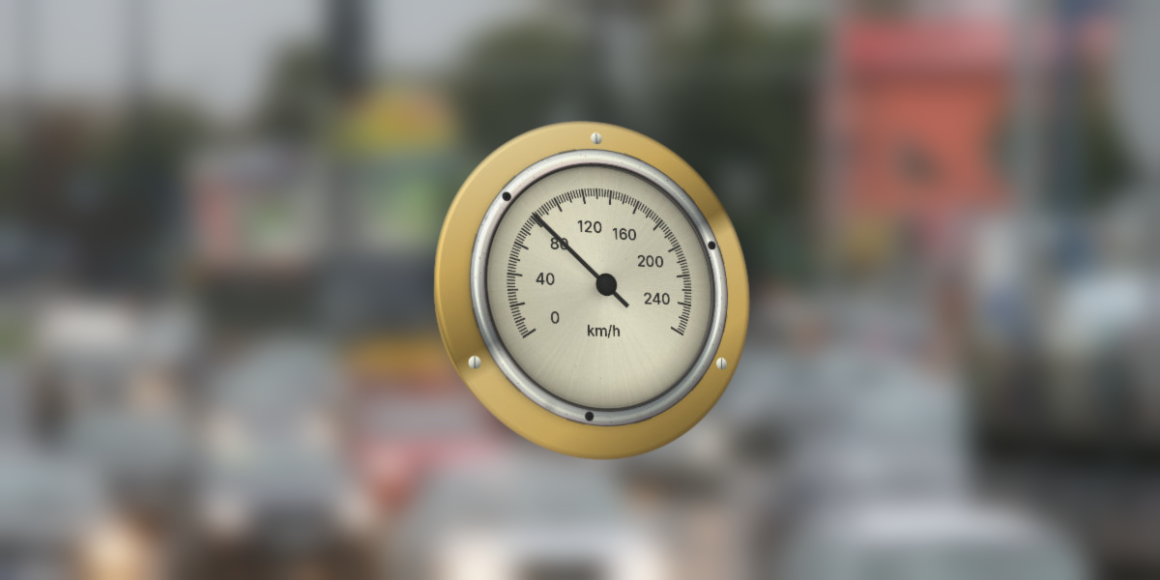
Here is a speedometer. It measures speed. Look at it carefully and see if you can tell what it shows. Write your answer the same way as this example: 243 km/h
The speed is 80 km/h
